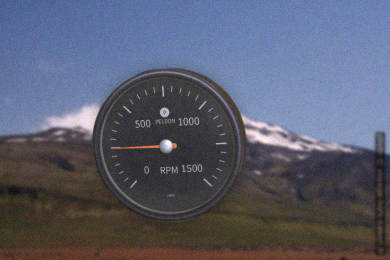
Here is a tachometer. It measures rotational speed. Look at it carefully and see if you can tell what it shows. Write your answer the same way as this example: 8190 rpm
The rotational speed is 250 rpm
